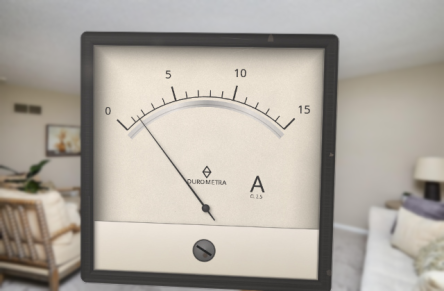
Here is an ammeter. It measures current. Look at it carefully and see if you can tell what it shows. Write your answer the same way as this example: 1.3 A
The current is 1.5 A
